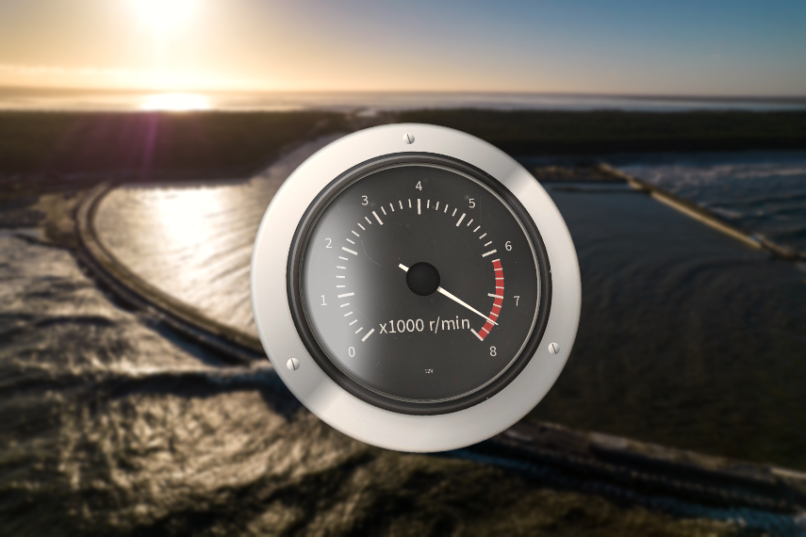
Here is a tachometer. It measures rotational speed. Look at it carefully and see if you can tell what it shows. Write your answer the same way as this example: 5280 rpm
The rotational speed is 7600 rpm
